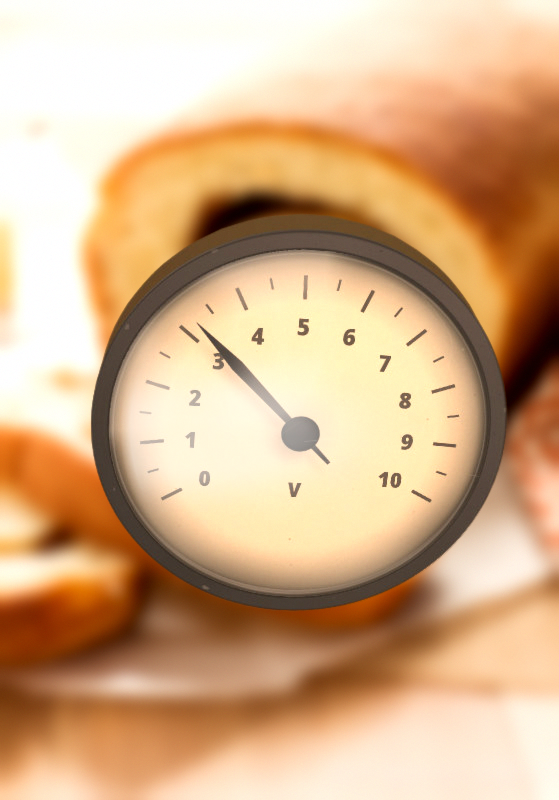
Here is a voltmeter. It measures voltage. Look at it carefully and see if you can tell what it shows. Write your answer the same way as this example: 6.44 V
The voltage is 3.25 V
